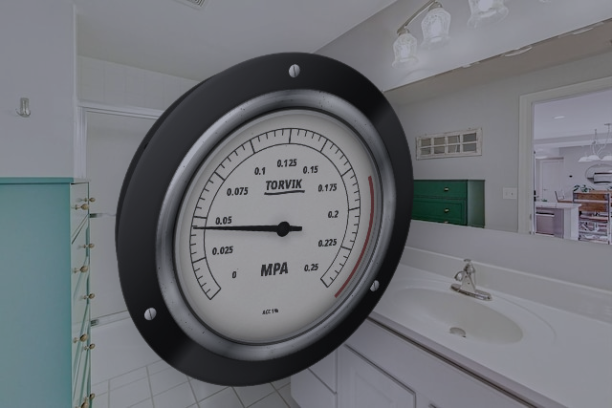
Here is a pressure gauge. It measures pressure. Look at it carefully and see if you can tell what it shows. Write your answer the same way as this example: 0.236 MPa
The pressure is 0.045 MPa
